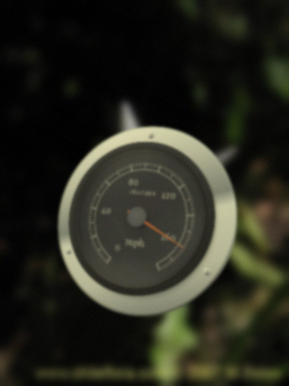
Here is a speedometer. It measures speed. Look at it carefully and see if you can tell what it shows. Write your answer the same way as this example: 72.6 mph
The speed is 160 mph
